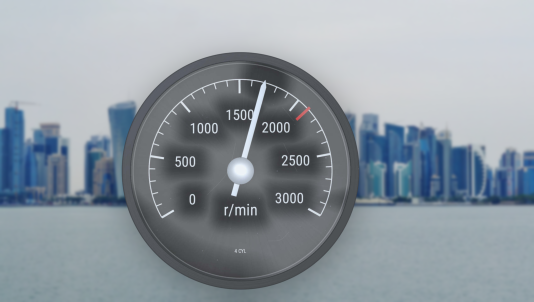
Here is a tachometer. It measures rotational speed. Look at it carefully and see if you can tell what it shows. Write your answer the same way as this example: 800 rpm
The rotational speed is 1700 rpm
